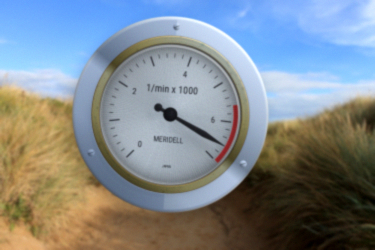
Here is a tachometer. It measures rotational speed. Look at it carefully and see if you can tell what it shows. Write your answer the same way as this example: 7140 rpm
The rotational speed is 6600 rpm
